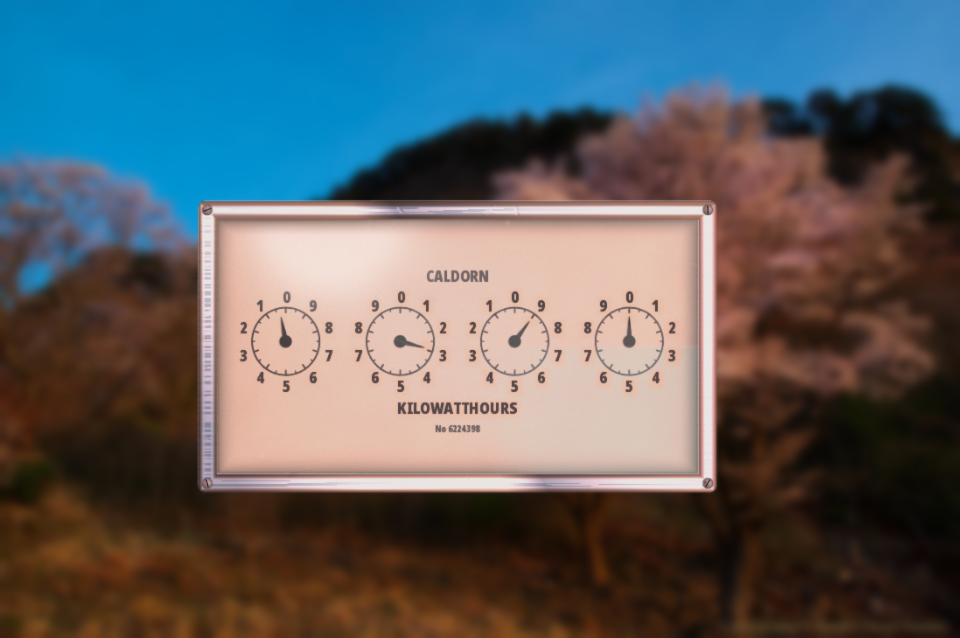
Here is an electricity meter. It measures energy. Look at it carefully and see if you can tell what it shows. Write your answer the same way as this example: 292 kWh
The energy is 290 kWh
